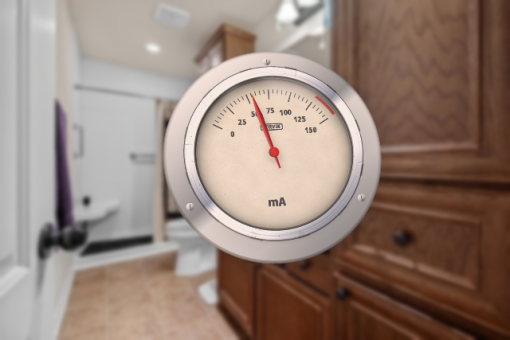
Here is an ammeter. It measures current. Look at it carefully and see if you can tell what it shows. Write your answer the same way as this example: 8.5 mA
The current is 55 mA
